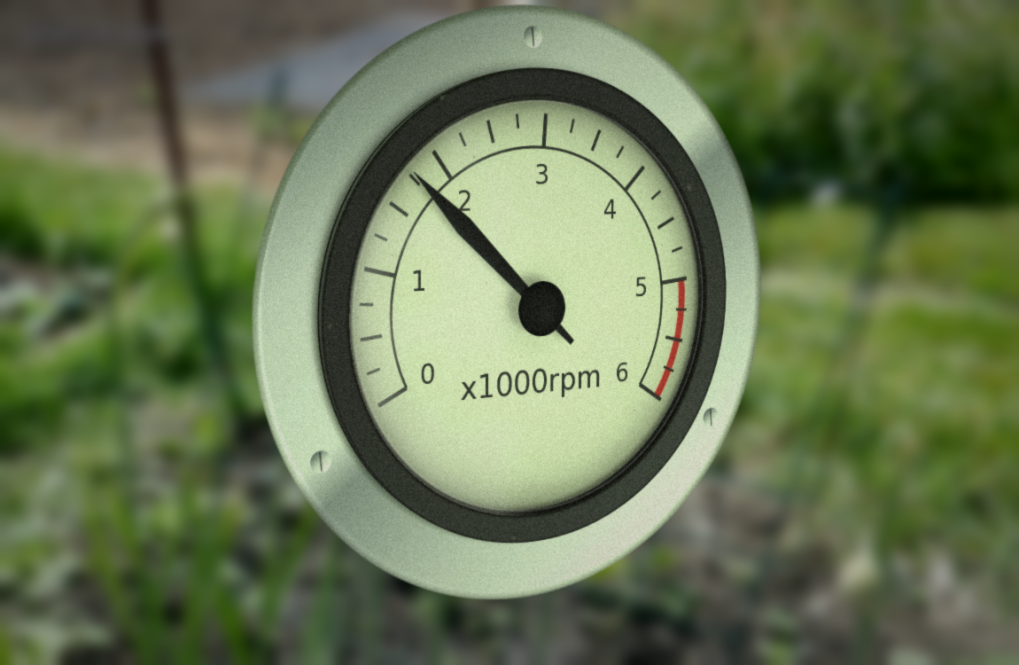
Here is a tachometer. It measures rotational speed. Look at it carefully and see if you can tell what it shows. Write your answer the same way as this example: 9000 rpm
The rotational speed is 1750 rpm
